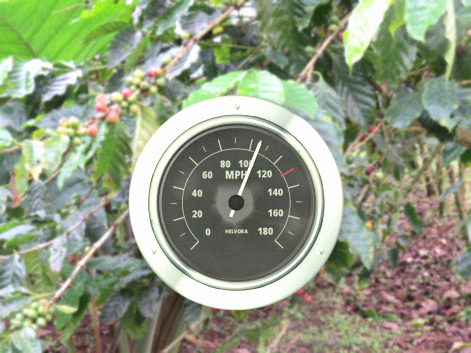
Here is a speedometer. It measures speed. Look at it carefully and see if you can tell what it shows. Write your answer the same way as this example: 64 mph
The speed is 105 mph
